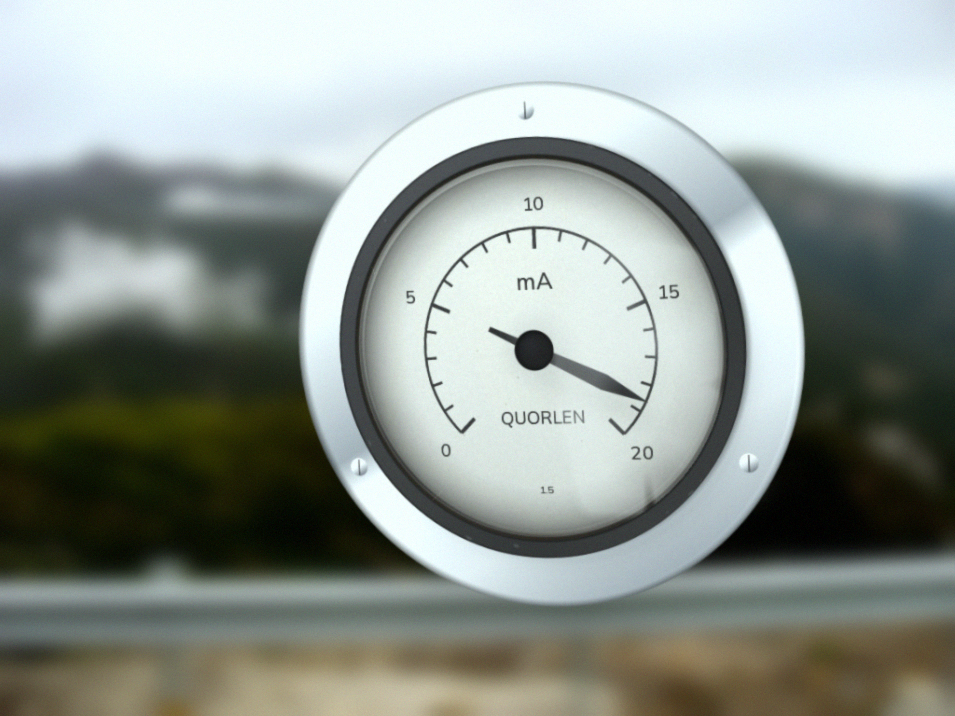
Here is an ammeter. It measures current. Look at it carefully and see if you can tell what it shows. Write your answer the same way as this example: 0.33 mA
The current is 18.5 mA
